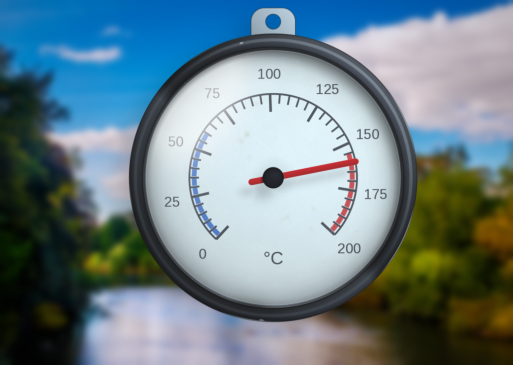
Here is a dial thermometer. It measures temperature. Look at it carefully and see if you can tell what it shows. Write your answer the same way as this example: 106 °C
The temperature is 160 °C
